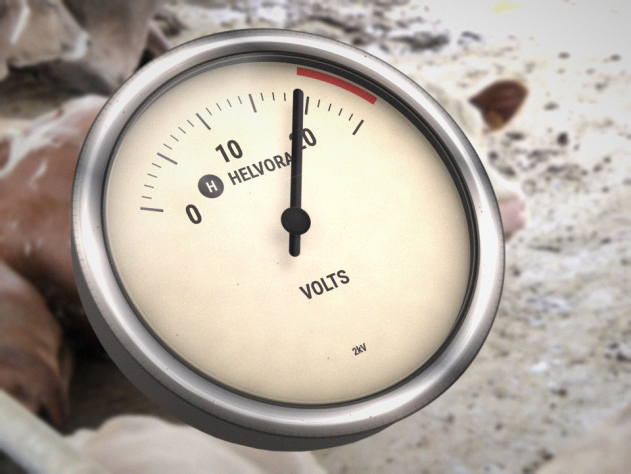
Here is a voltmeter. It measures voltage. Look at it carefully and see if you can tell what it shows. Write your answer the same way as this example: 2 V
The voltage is 19 V
